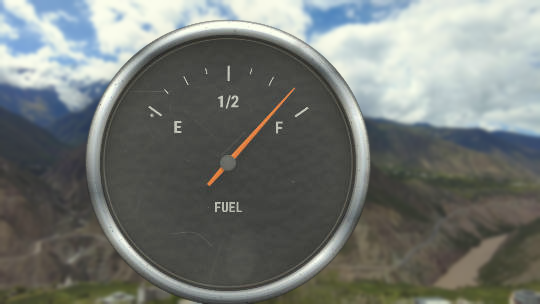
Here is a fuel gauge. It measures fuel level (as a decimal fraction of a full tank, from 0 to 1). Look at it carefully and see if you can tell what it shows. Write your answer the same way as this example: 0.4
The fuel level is 0.875
